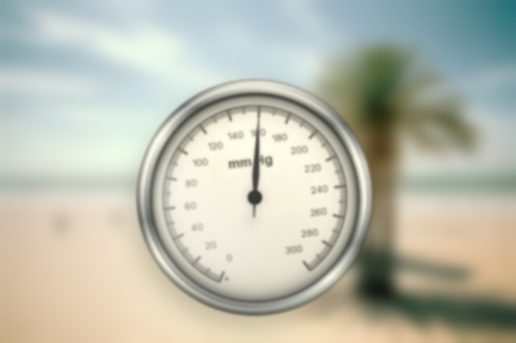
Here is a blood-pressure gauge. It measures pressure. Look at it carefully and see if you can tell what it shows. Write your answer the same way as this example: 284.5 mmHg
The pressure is 160 mmHg
